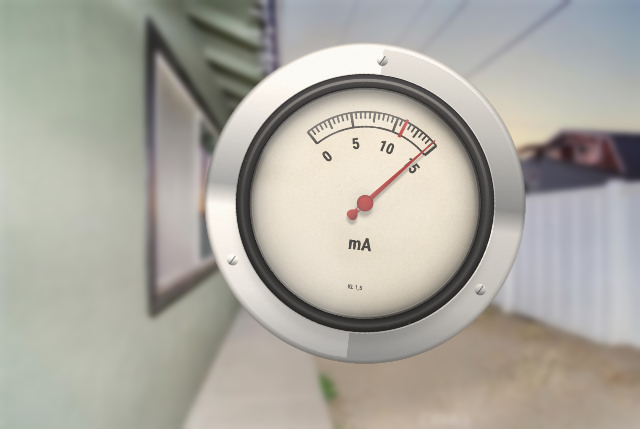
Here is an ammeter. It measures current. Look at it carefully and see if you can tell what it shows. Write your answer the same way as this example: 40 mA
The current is 14.5 mA
